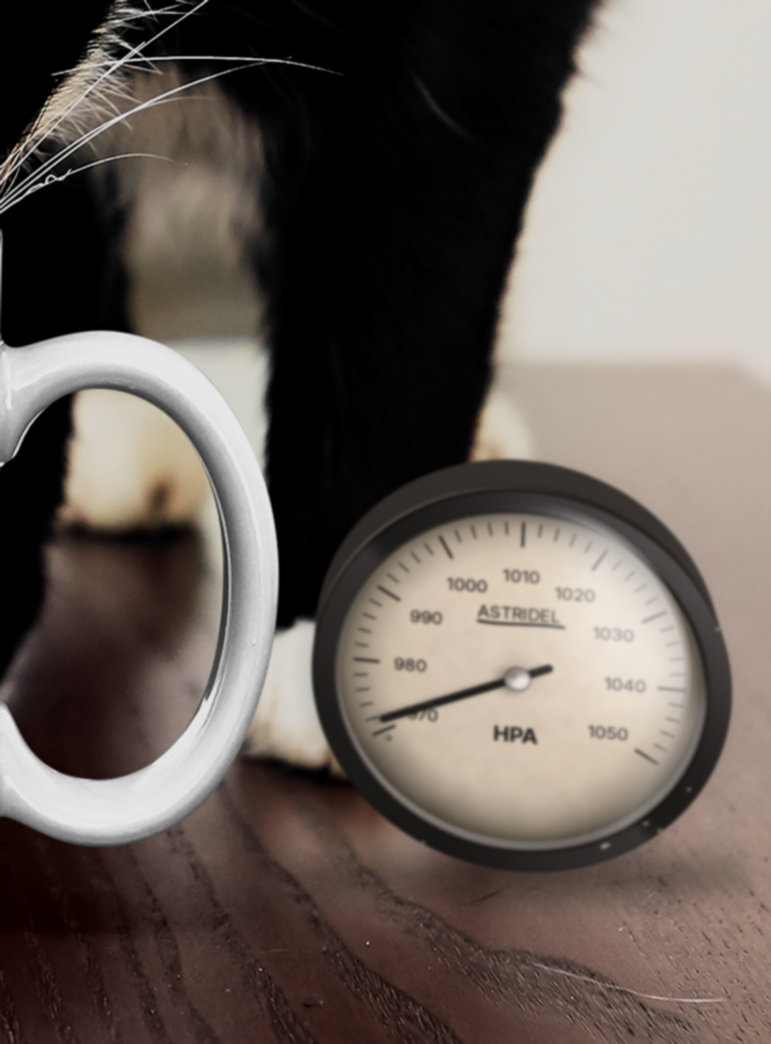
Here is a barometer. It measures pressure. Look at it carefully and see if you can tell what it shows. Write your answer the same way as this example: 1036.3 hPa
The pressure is 972 hPa
